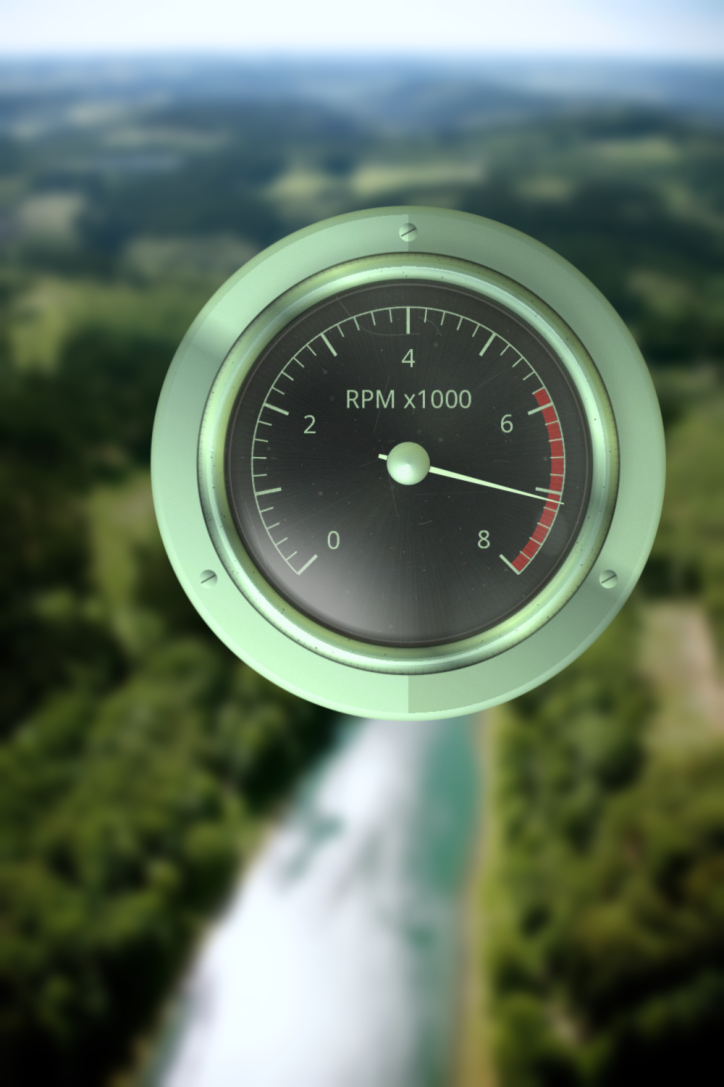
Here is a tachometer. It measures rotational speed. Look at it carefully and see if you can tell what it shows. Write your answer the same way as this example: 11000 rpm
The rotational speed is 7100 rpm
